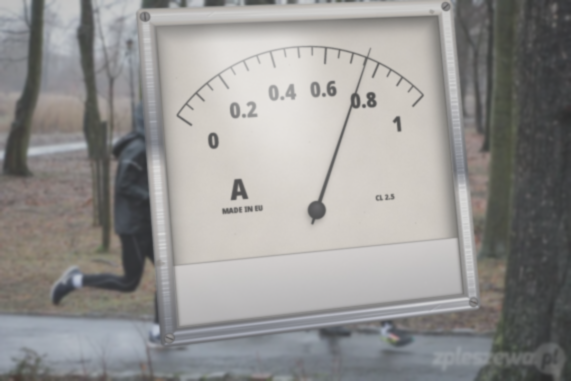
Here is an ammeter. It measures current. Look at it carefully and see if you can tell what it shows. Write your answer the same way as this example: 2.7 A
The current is 0.75 A
